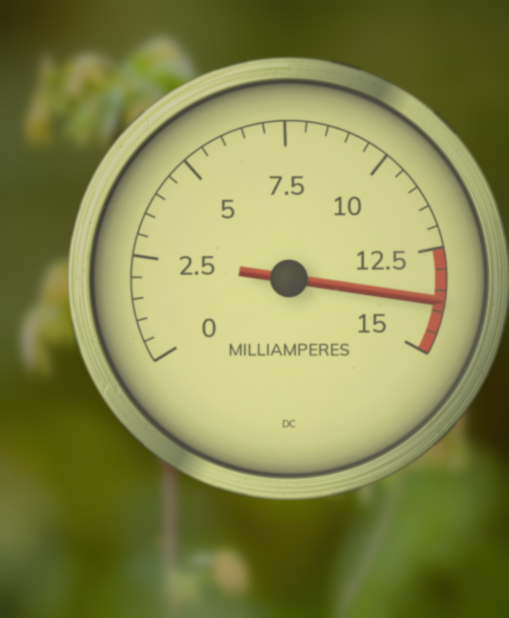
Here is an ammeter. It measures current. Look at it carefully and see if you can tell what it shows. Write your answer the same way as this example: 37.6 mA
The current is 13.75 mA
